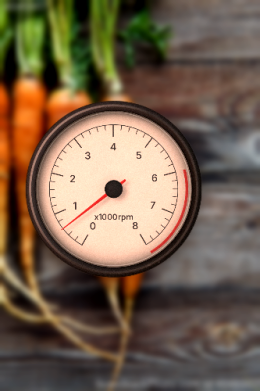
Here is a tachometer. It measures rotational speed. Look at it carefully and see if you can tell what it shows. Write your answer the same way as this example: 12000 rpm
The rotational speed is 600 rpm
